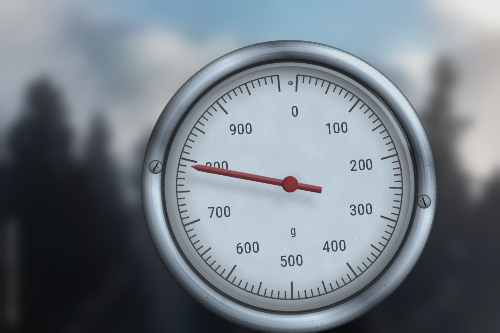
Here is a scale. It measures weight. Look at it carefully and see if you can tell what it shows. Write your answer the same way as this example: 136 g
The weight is 790 g
